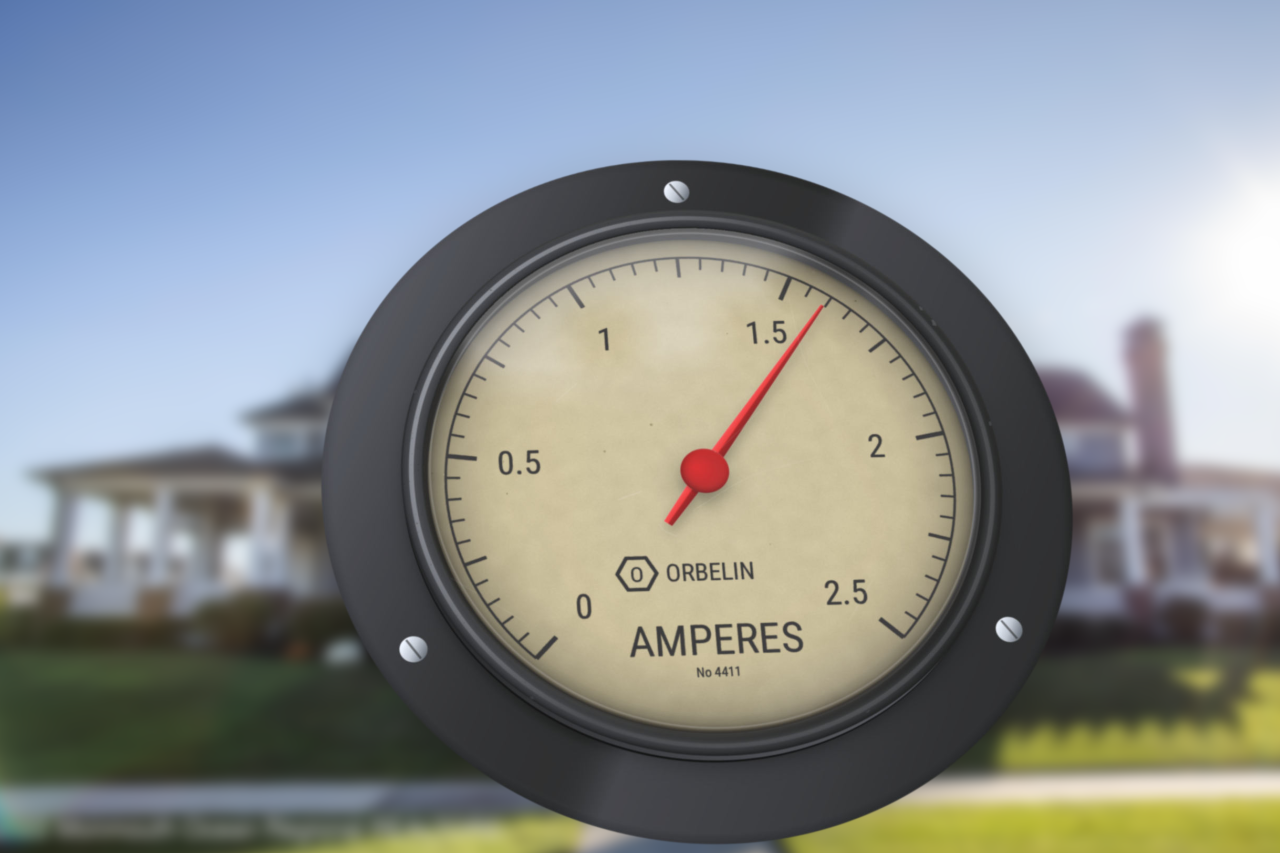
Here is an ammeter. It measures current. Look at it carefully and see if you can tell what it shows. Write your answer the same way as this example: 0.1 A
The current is 1.6 A
